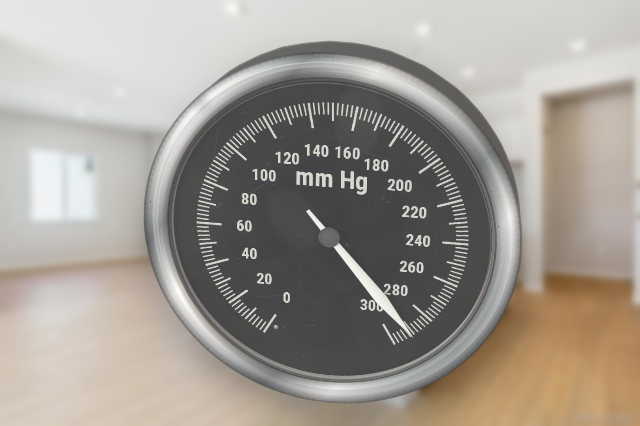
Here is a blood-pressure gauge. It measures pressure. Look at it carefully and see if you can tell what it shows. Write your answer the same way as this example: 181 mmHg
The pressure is 290 mmHg
